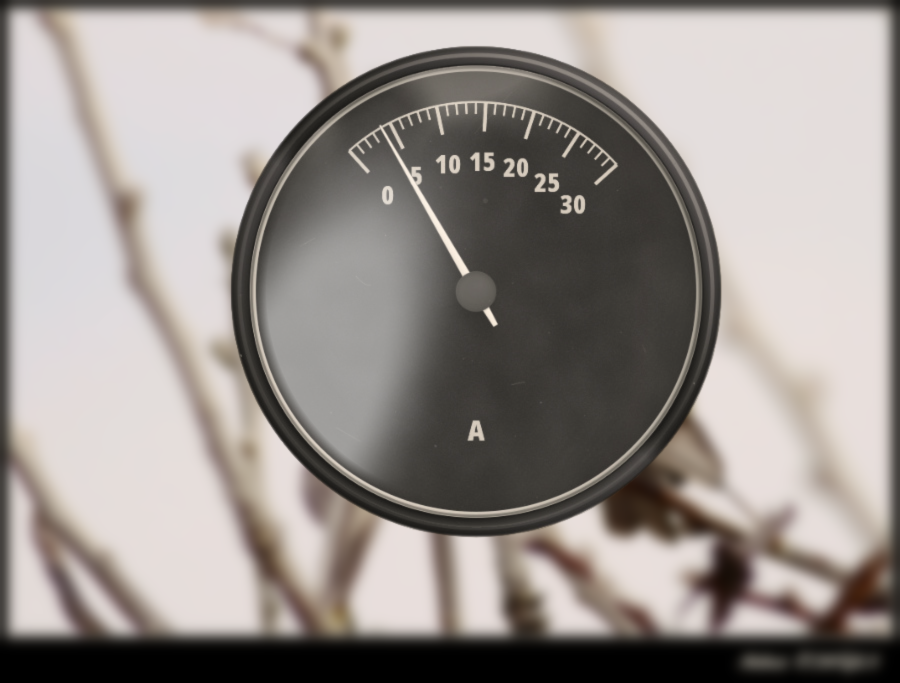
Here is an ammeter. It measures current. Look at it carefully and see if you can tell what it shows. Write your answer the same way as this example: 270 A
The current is 4 A
